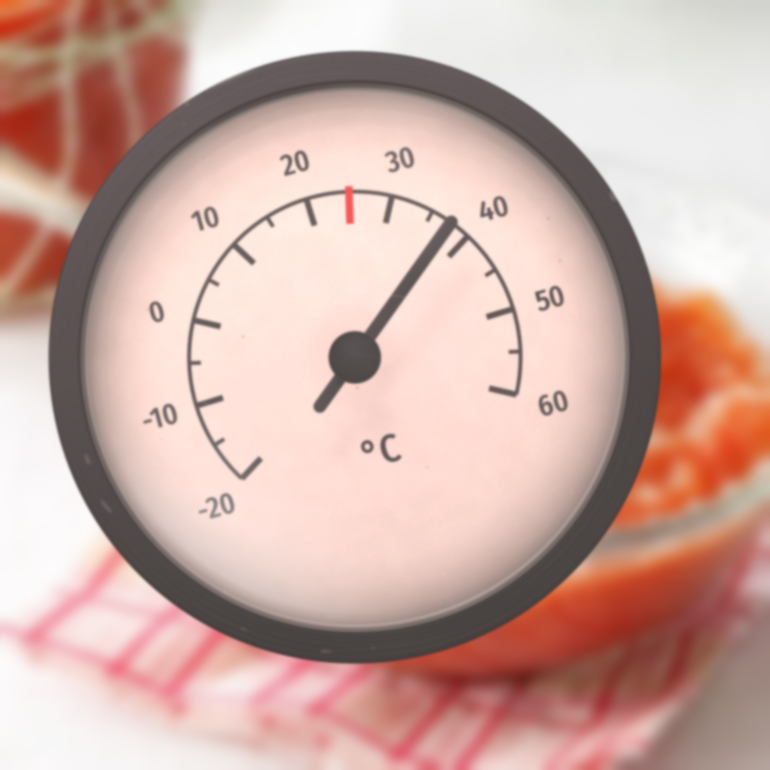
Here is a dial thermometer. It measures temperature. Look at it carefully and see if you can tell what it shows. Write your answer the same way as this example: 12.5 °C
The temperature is 37.5 °C
